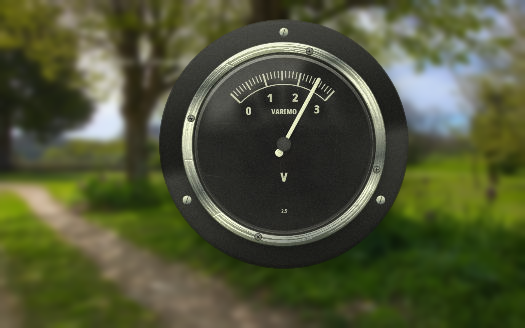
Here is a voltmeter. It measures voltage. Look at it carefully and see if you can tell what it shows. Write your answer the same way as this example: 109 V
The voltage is 2.5 V
